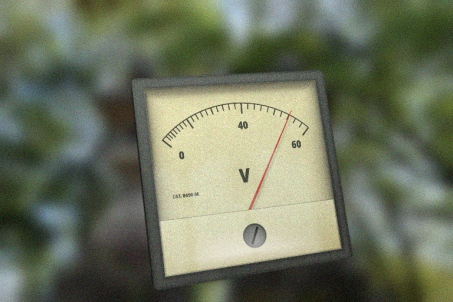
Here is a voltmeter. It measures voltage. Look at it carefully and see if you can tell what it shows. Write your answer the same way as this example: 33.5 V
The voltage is 54 V
